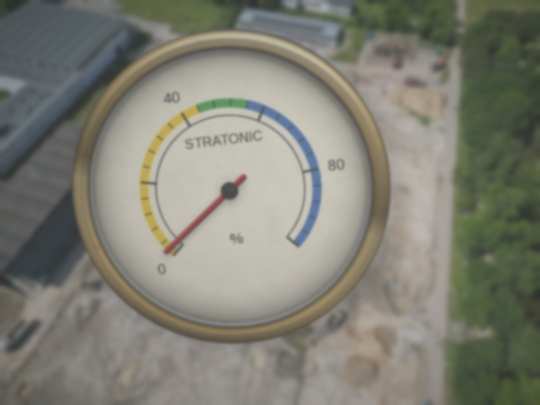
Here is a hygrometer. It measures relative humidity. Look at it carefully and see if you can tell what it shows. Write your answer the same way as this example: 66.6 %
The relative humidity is 2 %
